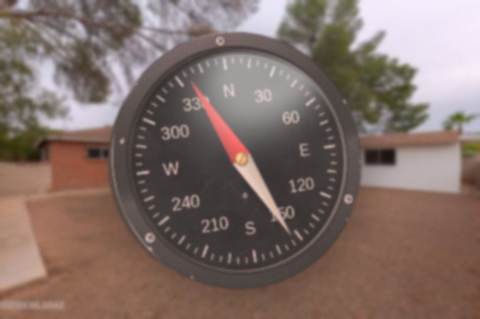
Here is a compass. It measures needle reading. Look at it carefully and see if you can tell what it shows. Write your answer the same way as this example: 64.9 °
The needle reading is 335 °
